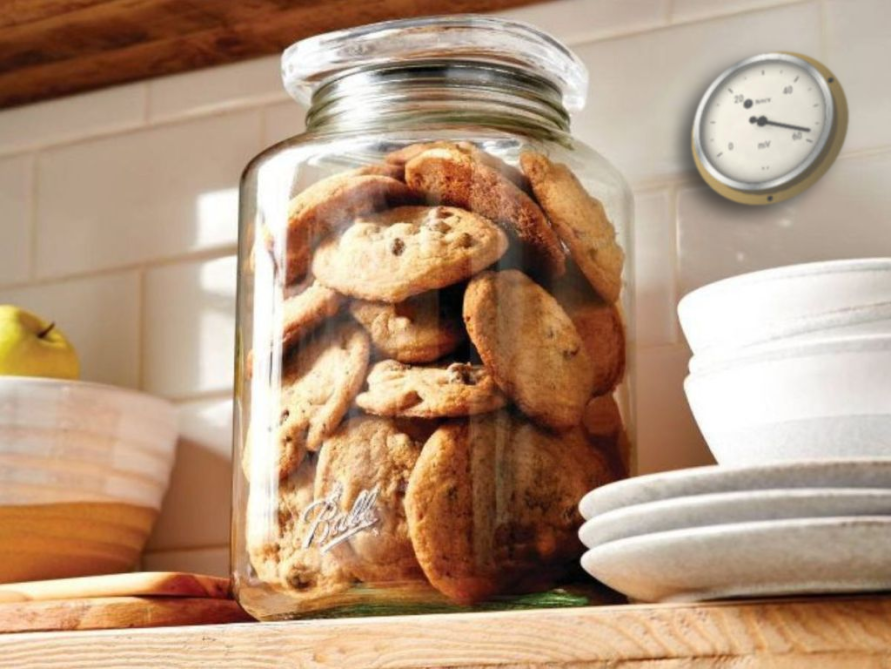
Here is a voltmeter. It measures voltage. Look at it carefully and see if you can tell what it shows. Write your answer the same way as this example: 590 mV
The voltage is 57.5 mV
